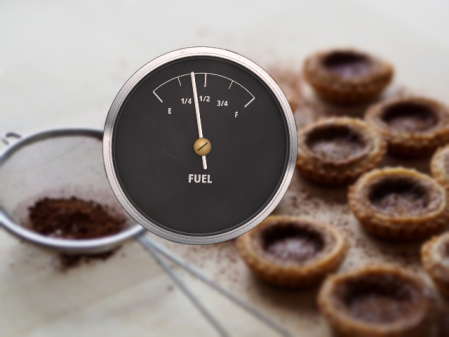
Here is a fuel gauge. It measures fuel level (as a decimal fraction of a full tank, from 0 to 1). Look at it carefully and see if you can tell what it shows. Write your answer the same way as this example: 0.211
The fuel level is 0.375
